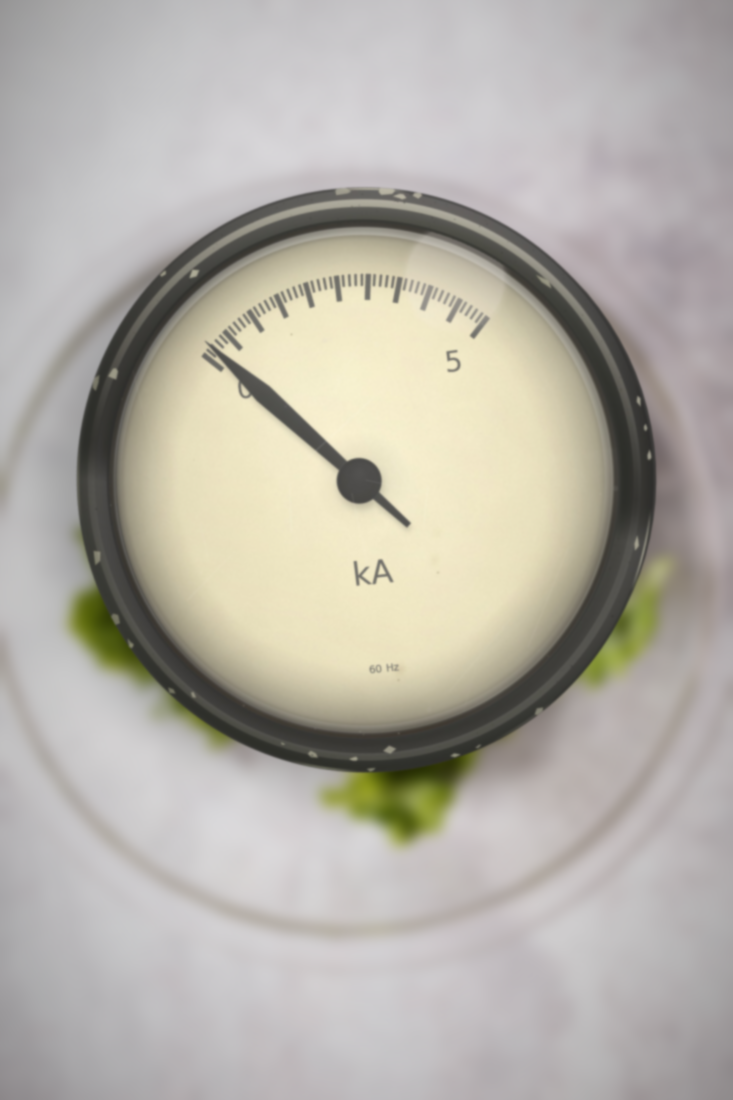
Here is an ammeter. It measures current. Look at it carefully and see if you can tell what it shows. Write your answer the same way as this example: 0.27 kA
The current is 0.2 kA
